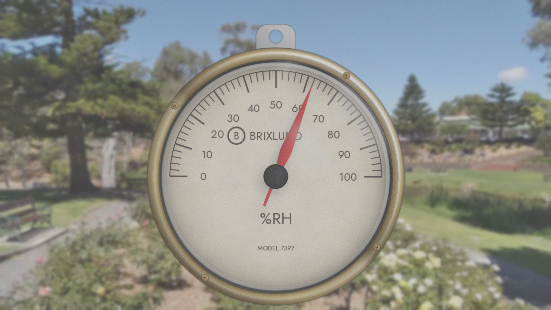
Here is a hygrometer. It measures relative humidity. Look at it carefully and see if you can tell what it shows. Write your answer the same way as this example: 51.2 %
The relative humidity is 62 %
